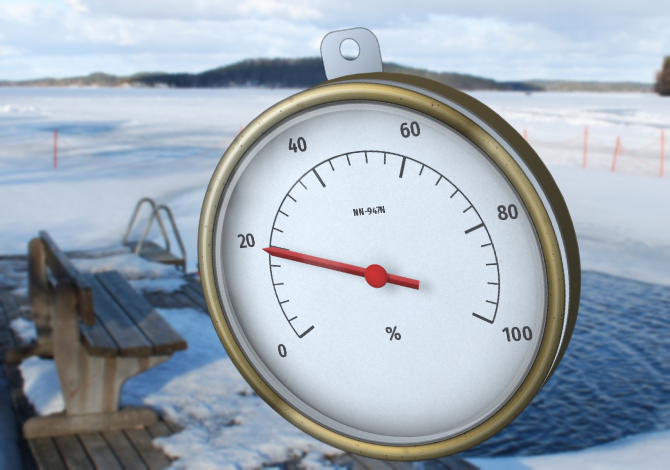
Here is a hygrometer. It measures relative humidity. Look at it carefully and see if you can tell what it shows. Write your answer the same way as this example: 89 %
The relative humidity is 20 %
